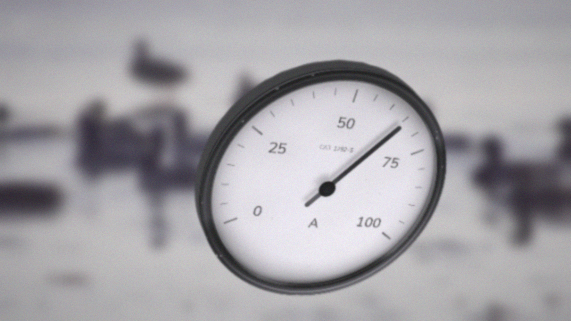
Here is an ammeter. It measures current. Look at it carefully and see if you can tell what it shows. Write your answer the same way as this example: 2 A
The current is 65 A
